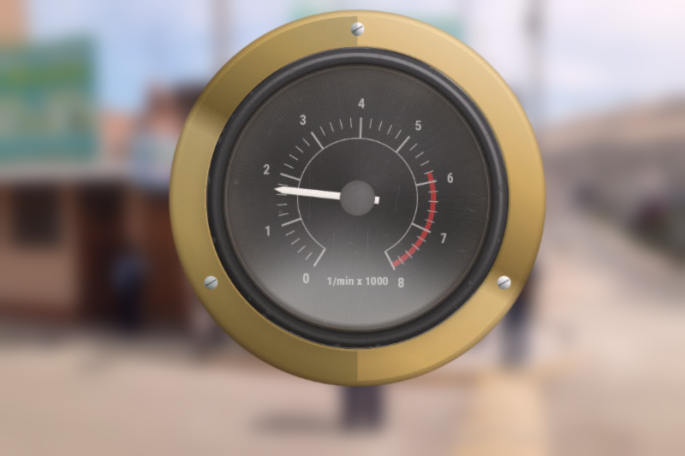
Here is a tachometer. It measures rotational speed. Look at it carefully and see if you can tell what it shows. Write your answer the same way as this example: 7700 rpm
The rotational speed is 1700 rpm
